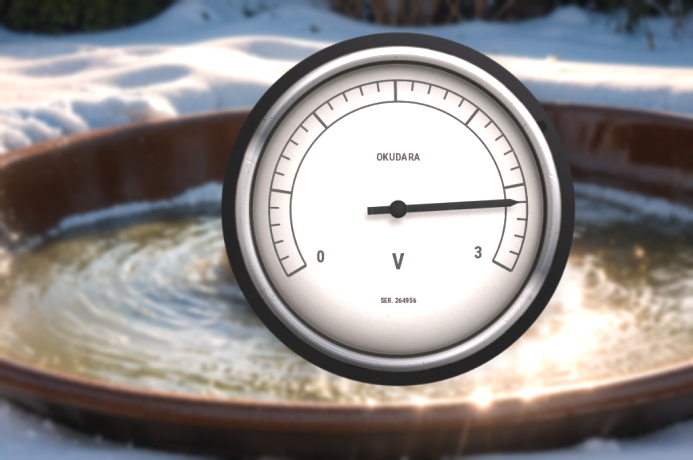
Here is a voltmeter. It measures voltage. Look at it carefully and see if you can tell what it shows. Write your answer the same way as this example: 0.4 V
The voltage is 2.6 V
